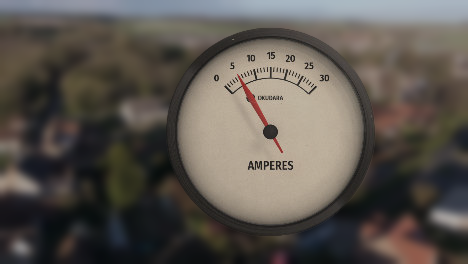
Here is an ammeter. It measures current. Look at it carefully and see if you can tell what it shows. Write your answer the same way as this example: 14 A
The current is 5 A
